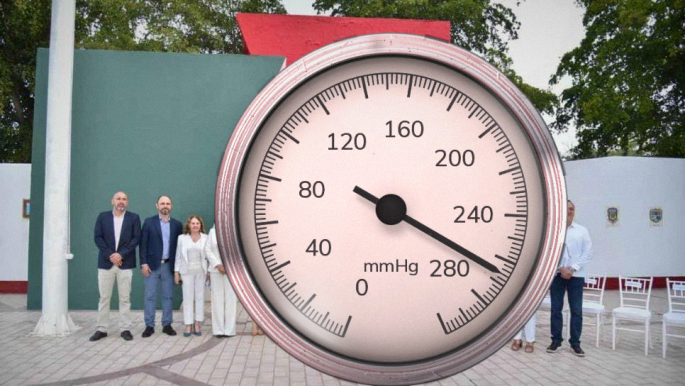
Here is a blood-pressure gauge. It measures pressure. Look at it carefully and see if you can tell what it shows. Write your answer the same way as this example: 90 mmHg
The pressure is 266 mmHg
